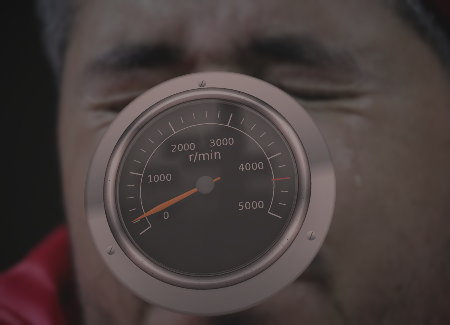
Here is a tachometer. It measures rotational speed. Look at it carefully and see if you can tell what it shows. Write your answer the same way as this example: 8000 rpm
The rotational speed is 200 rpm
